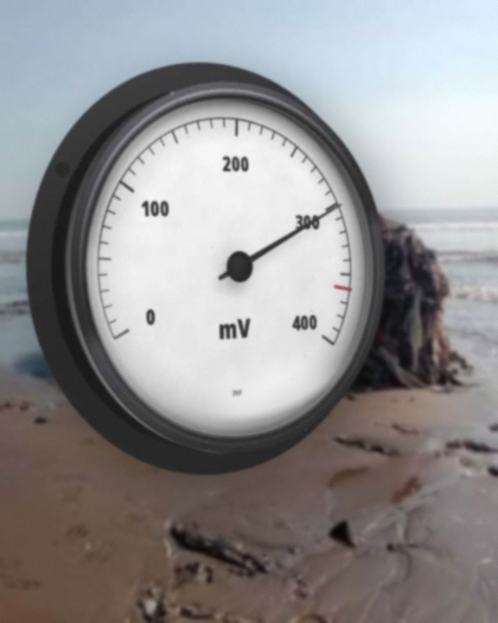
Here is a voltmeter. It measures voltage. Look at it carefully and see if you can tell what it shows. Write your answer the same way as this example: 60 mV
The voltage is 300 mV
